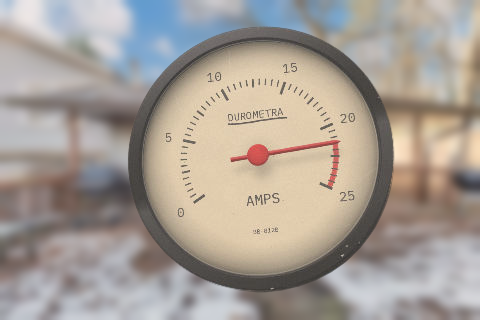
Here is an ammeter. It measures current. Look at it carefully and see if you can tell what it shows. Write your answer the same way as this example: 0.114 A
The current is 21.5 A
